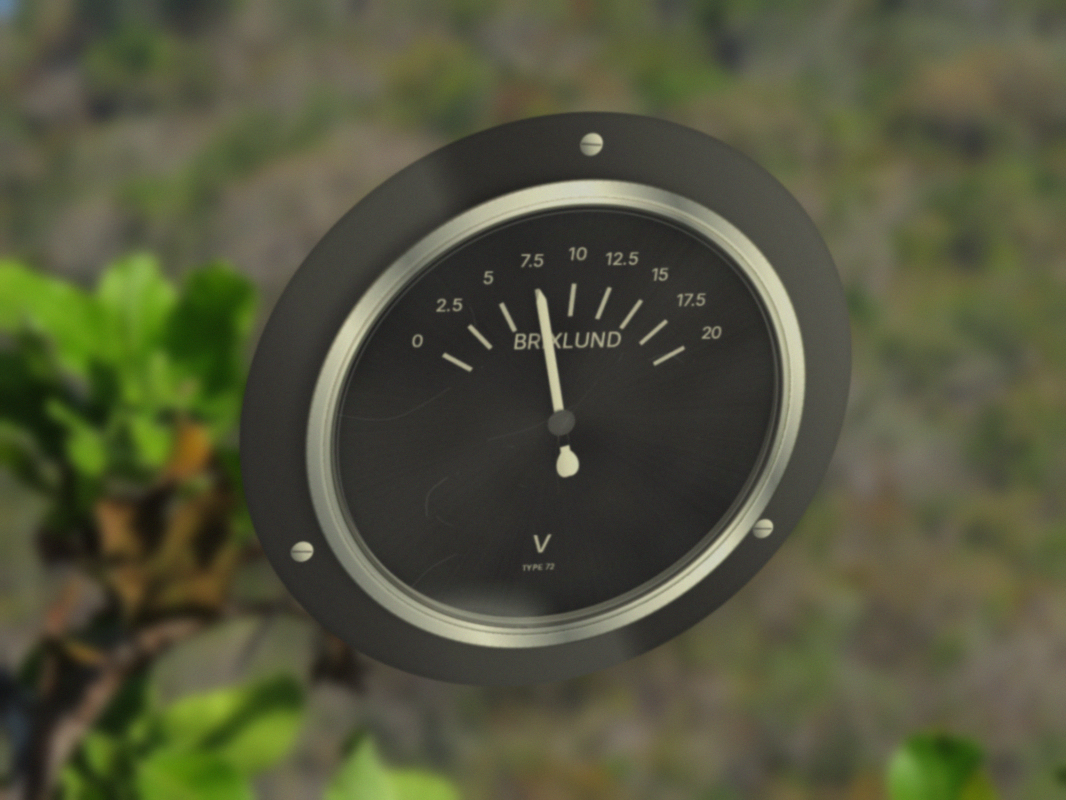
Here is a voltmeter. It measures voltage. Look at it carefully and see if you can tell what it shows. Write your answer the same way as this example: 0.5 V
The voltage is 7.5 V
